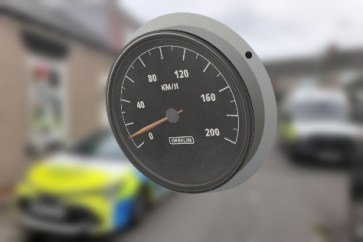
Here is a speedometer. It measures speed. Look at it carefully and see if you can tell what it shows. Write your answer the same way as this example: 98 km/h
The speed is 10 km/h
